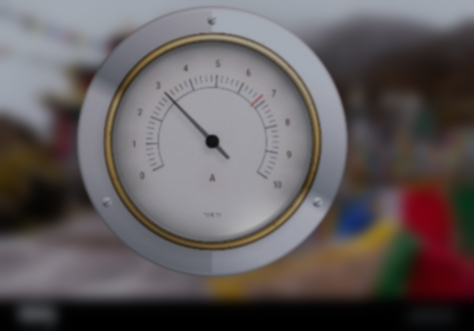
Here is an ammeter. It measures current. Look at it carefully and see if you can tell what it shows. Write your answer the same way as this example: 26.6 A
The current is 3 A
